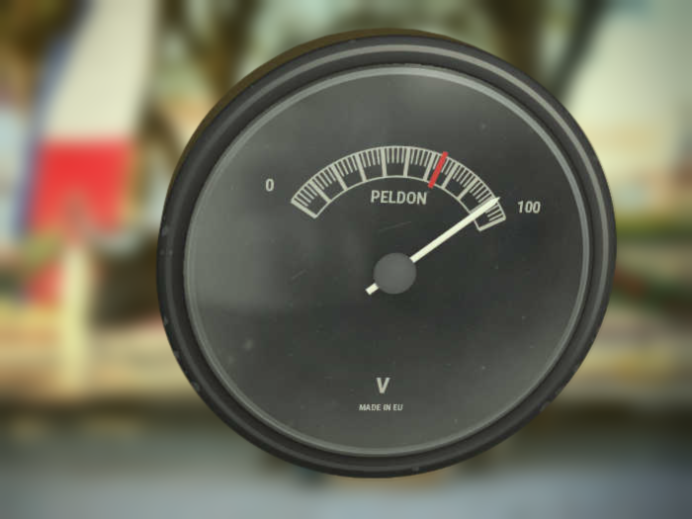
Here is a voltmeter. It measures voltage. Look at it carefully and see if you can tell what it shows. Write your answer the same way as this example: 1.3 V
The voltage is 90 V
